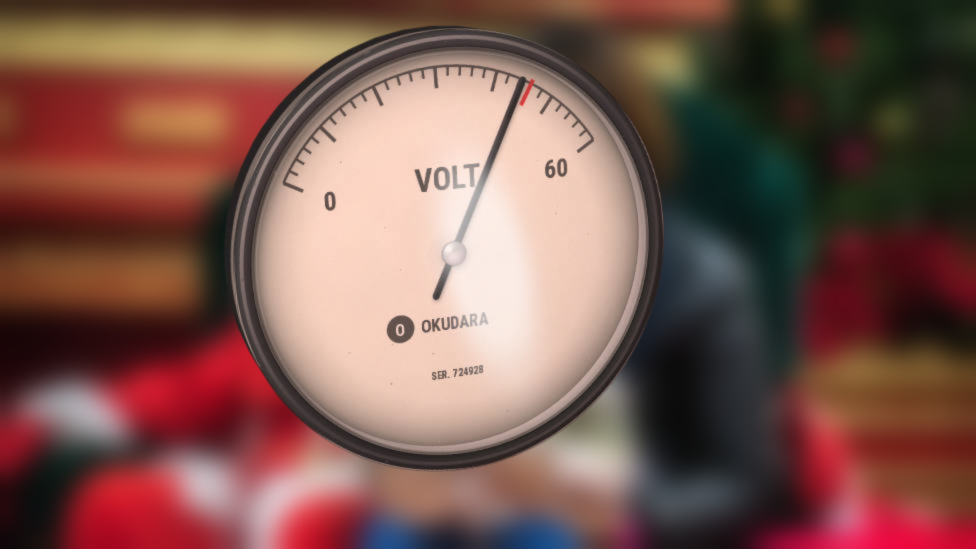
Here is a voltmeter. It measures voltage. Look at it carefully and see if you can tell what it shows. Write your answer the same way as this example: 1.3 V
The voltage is 44 V
